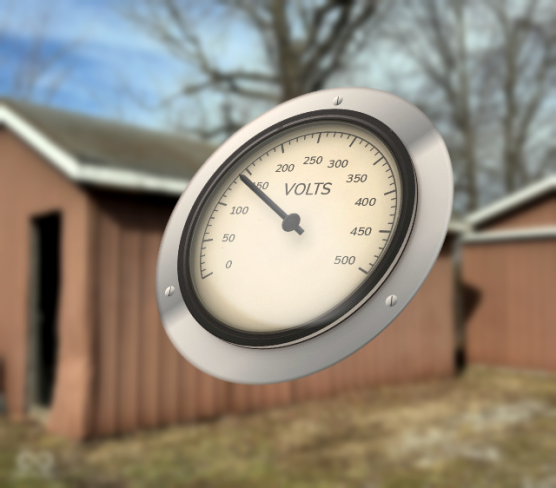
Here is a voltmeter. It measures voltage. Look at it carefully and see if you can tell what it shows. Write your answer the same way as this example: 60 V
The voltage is 140 V
